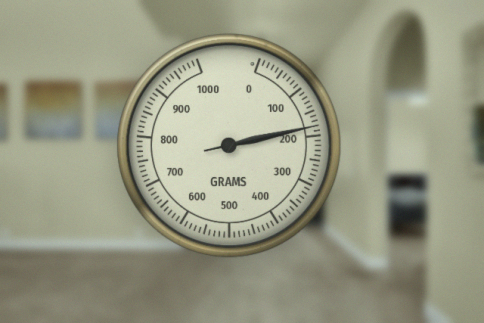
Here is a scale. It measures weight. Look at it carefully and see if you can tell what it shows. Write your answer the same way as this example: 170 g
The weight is 180 g
